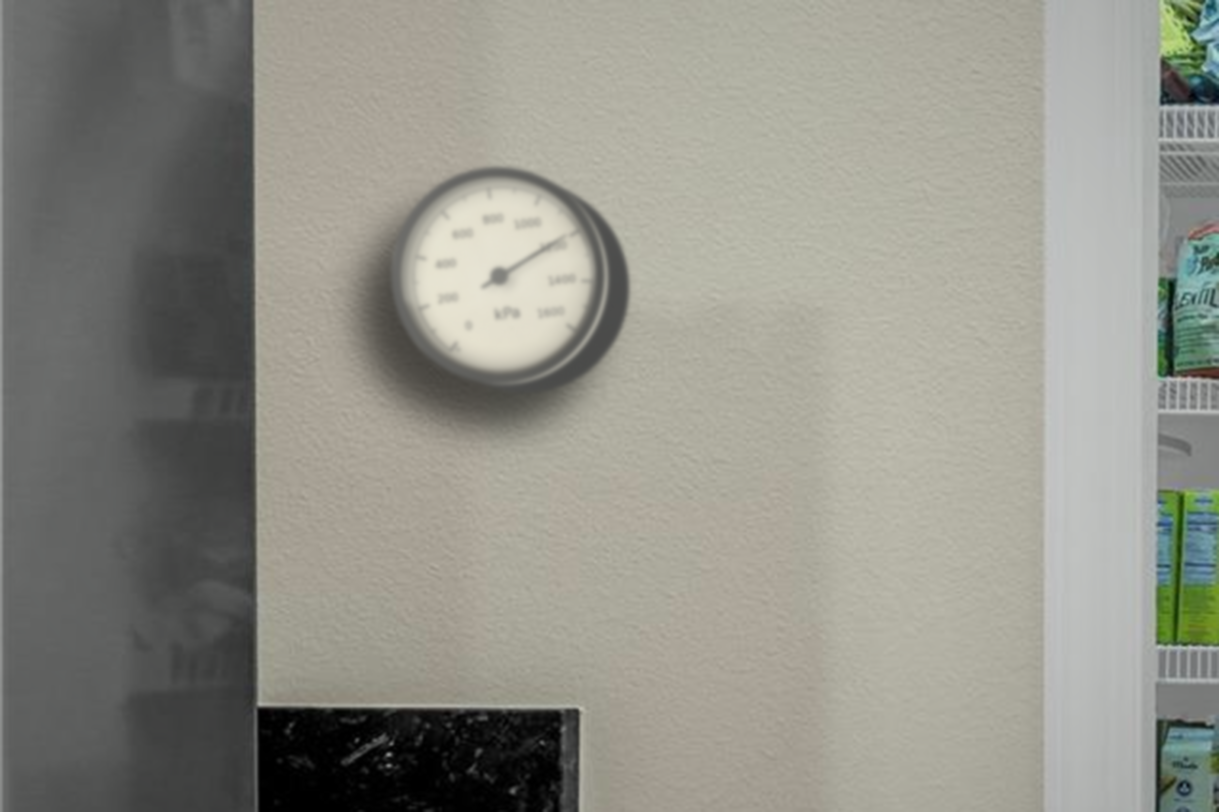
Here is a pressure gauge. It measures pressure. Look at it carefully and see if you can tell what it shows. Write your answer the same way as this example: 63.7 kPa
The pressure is 1200 kPa
